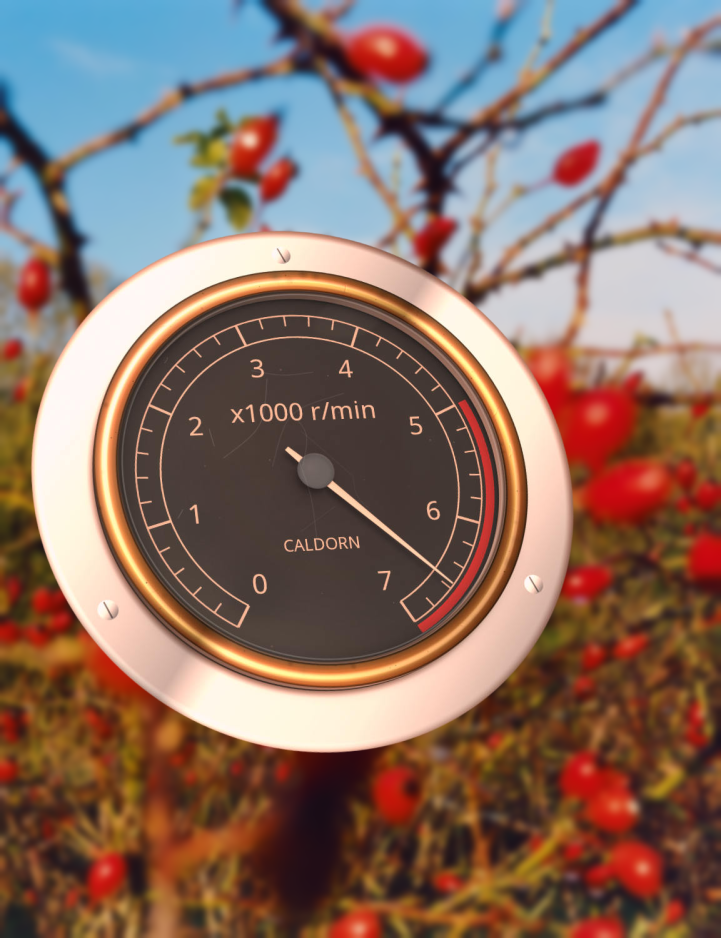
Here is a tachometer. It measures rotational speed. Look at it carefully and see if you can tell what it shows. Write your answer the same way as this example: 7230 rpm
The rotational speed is 6600 rpm
